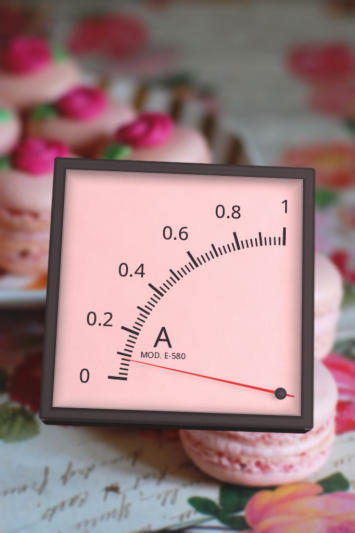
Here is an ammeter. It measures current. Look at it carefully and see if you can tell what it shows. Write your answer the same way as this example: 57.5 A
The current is 0.08 A
